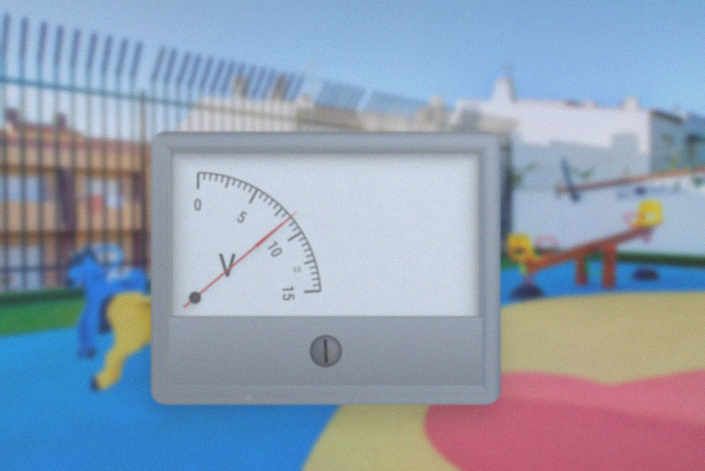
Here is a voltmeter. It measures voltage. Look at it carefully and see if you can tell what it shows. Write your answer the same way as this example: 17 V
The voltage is 8.5 V
